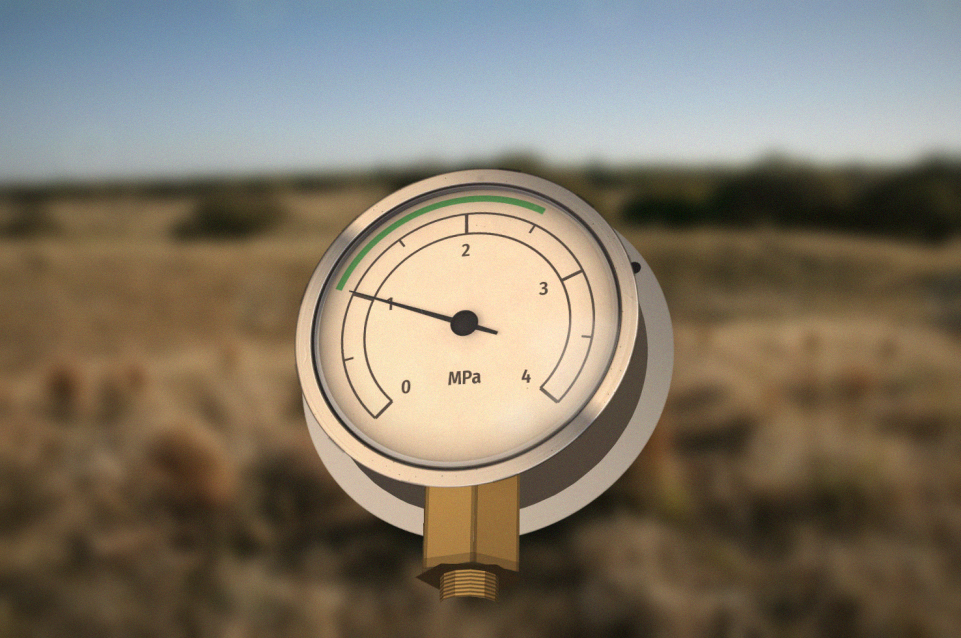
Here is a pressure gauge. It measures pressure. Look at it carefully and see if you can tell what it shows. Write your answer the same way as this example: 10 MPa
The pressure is 1 MPa
